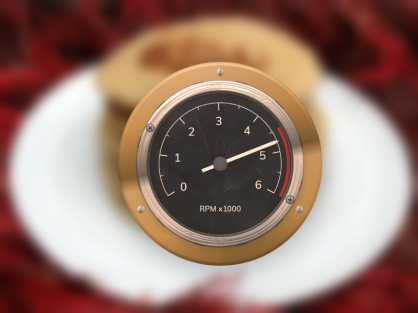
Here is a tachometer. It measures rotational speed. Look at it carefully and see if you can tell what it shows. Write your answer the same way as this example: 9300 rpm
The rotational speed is 4750 rpm
